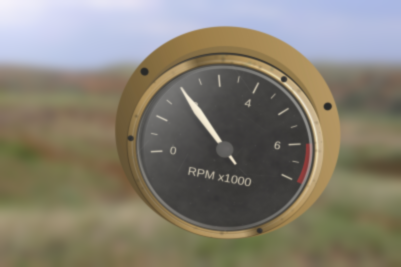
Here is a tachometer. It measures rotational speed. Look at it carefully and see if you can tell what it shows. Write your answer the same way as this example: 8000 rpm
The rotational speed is 2000 rpm
